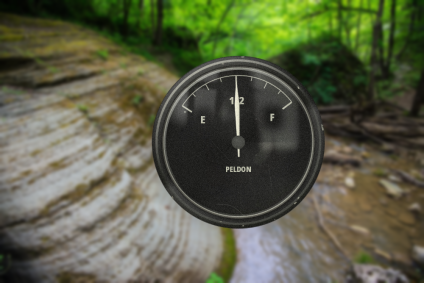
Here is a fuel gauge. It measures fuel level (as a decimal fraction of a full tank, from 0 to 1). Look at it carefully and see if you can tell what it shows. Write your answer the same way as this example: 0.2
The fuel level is 0.5
